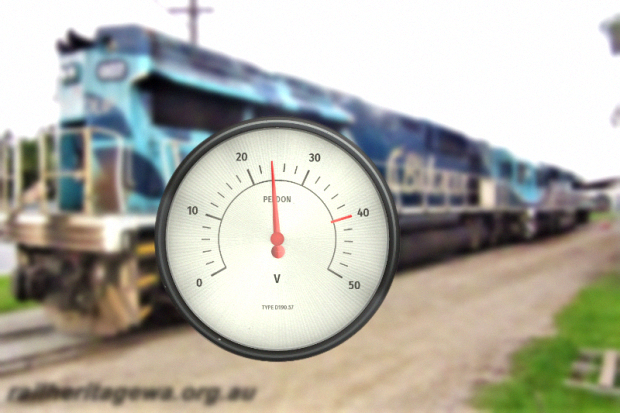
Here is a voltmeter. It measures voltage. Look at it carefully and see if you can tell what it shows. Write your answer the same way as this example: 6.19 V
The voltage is 24 V
